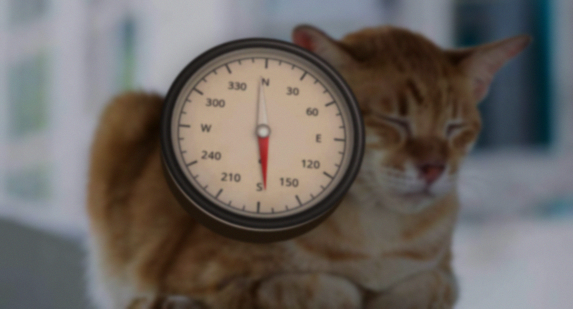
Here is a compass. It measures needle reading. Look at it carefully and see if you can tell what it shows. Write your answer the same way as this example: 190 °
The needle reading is 175 °
